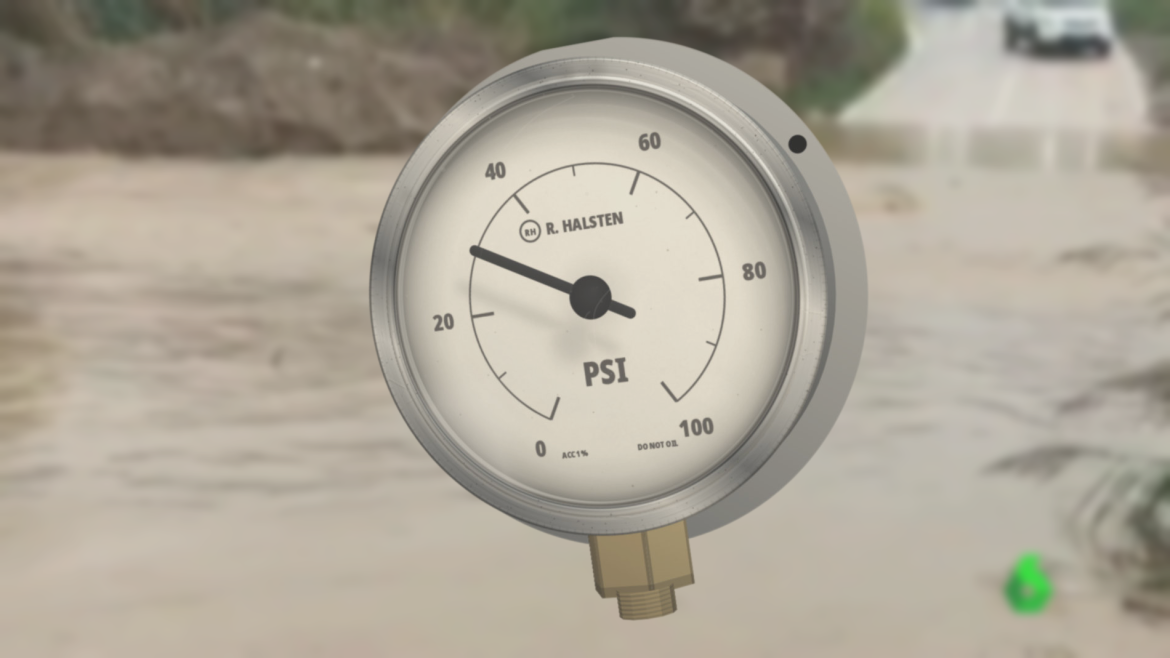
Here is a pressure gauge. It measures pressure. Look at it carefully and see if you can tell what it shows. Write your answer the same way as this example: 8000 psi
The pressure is 30 psi
